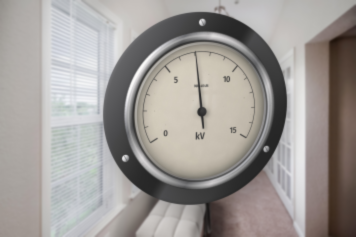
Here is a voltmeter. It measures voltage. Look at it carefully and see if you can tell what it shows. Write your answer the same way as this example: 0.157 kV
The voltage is 7 kV
